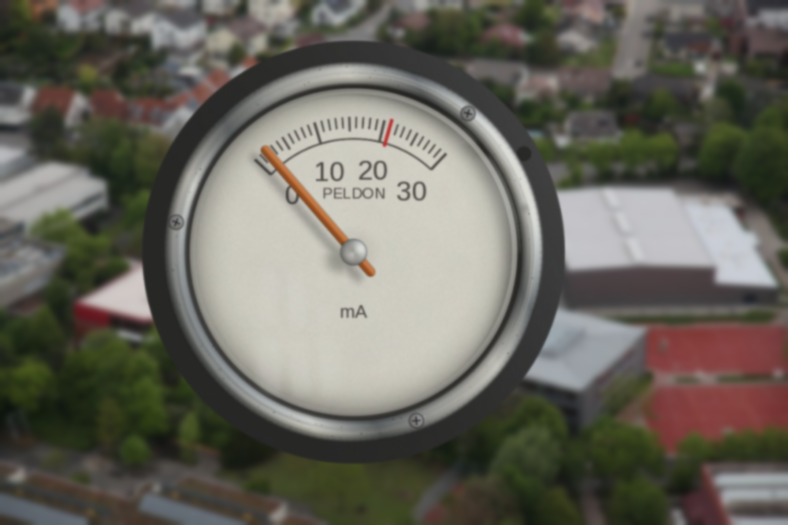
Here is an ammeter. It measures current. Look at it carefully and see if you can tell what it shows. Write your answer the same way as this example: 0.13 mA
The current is 2 mA
